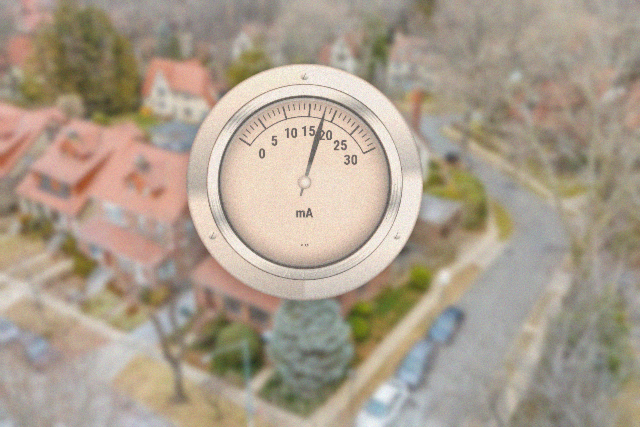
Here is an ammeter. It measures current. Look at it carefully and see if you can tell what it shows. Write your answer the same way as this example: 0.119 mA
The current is 18 mA
